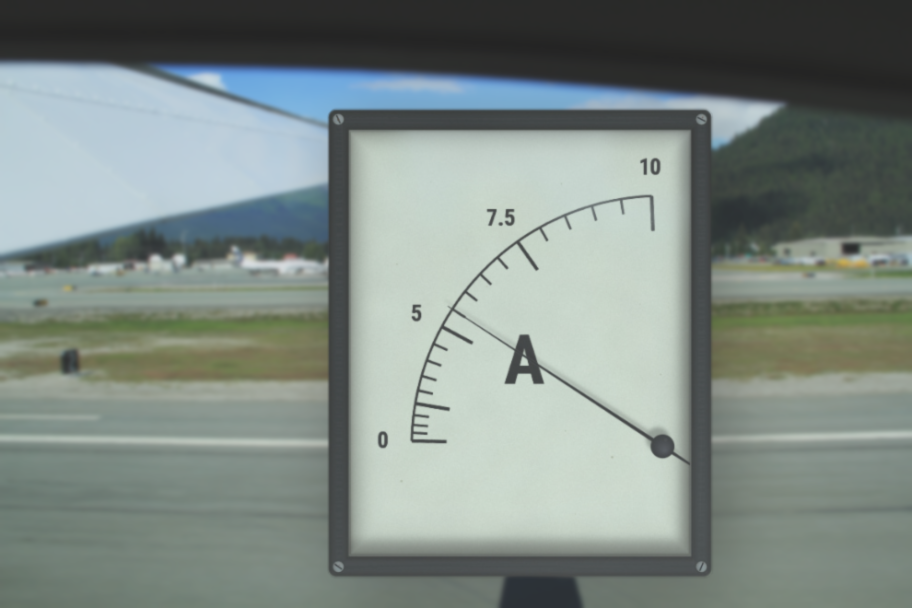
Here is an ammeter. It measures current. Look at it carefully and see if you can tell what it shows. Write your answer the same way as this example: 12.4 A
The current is 5.5 A
